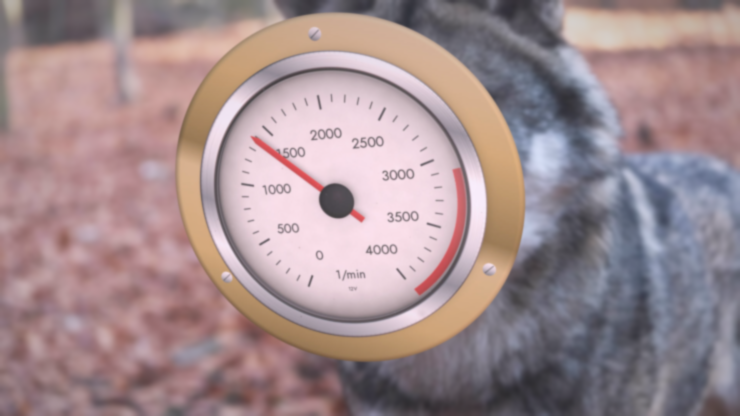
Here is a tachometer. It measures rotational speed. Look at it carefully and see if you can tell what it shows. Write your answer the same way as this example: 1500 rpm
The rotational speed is 1400 rpm
